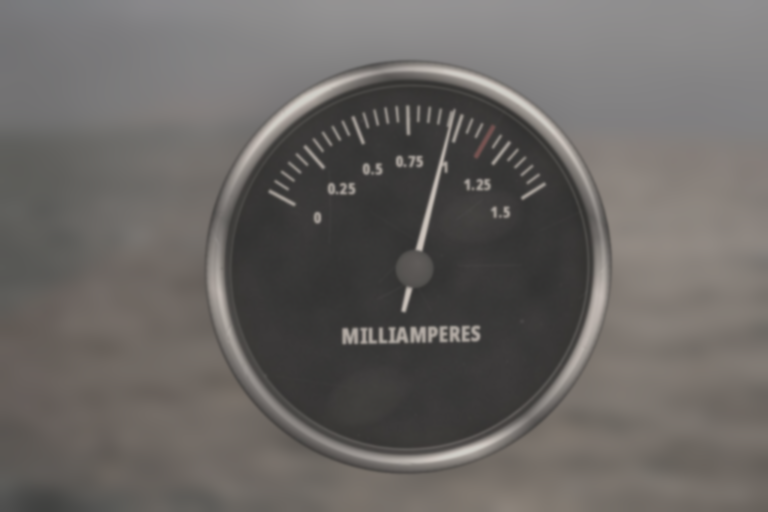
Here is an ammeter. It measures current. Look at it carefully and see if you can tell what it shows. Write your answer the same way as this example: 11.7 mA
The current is 0.95 mA
